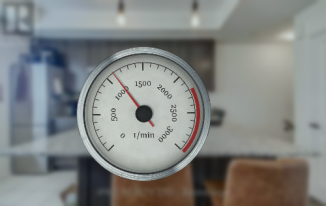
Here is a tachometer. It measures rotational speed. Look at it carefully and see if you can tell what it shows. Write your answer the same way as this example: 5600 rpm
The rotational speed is 1100 rpm
